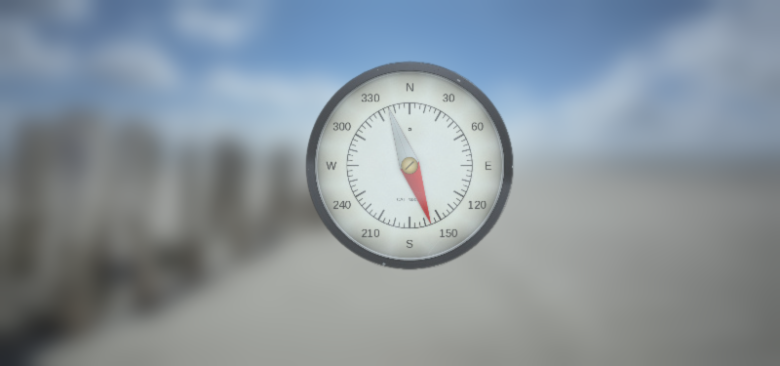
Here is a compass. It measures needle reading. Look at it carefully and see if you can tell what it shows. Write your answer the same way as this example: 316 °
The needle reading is 160 °
